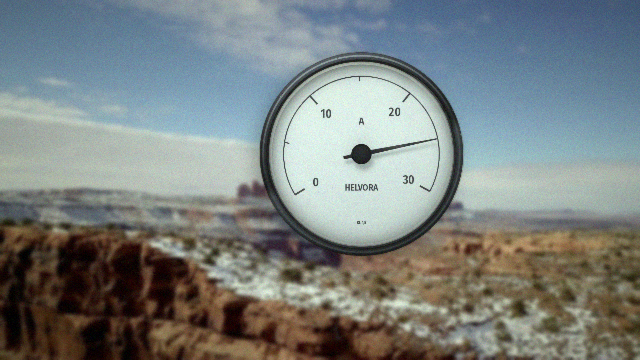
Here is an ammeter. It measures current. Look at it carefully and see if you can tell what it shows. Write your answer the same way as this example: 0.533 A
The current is 25 A
